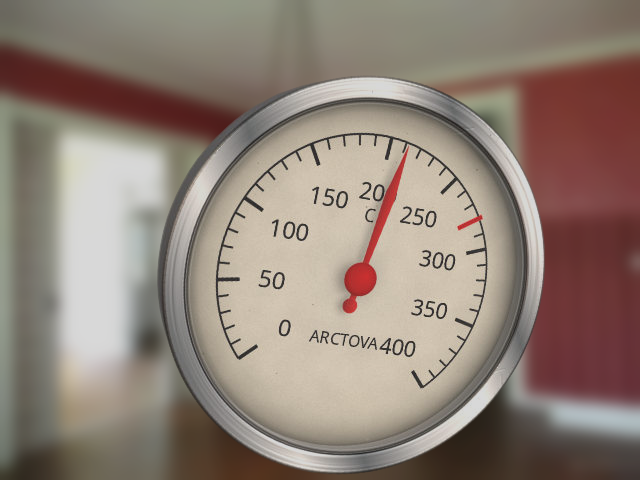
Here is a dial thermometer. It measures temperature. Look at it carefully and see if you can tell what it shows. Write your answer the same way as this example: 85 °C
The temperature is 210 °C
